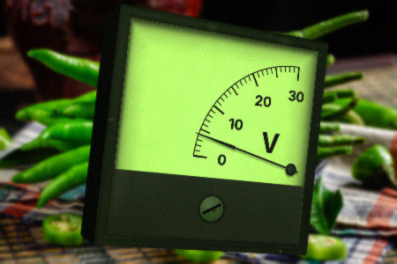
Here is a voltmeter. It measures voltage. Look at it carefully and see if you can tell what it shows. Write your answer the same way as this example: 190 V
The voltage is 4 V
